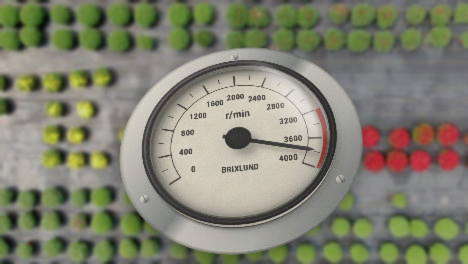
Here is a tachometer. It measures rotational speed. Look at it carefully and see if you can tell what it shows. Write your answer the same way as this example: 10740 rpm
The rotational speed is 3800 rpm
